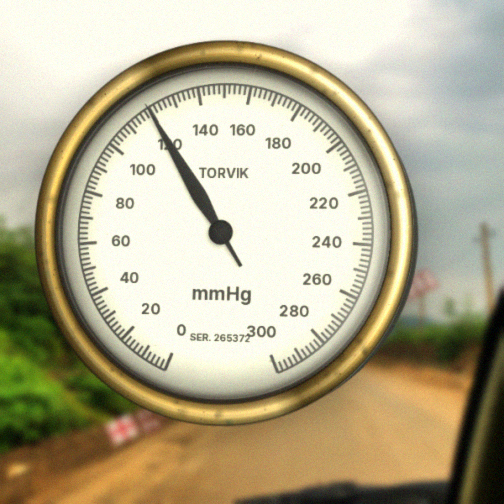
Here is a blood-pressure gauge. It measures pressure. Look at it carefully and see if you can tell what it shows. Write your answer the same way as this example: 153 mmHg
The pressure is 120 mmHg
